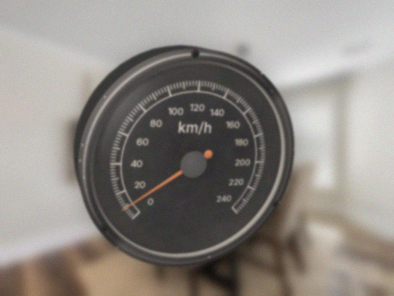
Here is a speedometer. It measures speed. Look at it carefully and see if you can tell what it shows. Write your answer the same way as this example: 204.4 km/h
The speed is 10 km/h
